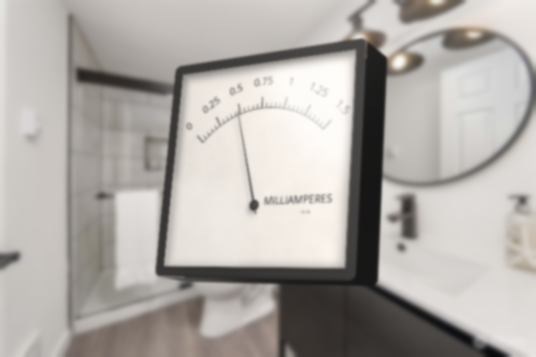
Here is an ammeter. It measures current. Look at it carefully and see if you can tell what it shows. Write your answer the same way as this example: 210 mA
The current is 0.5 mA
